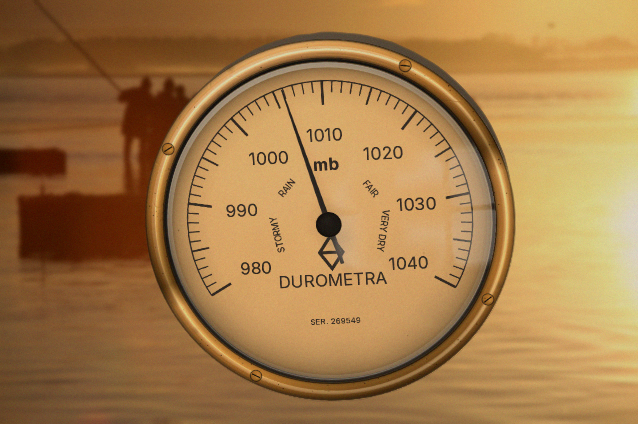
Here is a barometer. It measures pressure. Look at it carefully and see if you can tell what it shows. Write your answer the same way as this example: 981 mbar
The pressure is 1006 mbar
